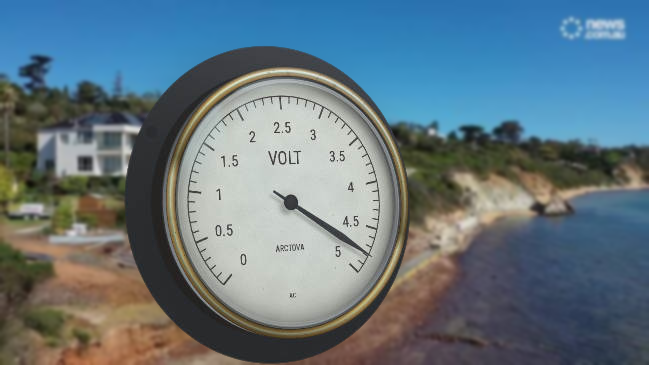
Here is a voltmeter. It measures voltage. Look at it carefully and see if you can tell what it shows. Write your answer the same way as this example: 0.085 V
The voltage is 4.8 V
